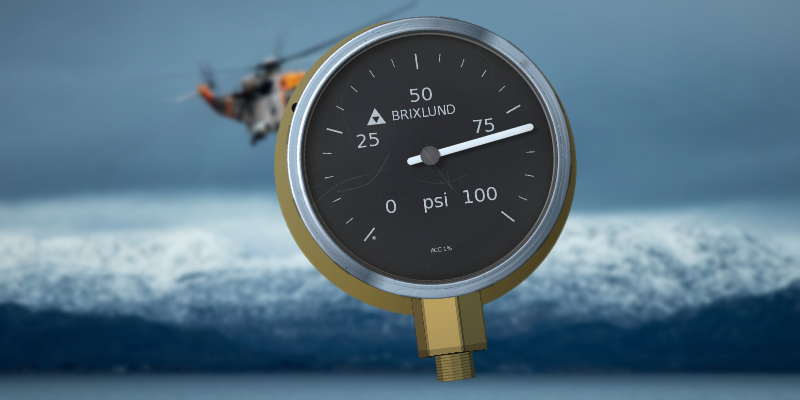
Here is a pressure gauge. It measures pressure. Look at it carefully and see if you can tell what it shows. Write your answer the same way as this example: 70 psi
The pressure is 80 psi
